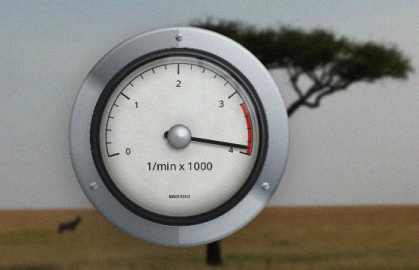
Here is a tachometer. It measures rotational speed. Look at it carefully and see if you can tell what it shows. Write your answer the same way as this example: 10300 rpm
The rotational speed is 3900 rpm
